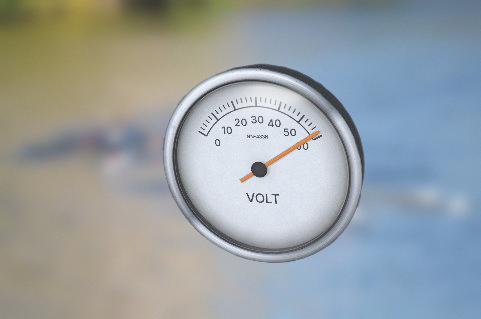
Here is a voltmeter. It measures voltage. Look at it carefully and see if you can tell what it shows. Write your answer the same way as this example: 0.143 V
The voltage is 58 V
